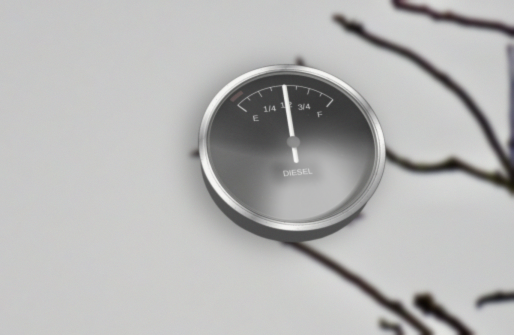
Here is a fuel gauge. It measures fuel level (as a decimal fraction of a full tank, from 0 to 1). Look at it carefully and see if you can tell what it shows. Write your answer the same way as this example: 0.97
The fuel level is 0.5
